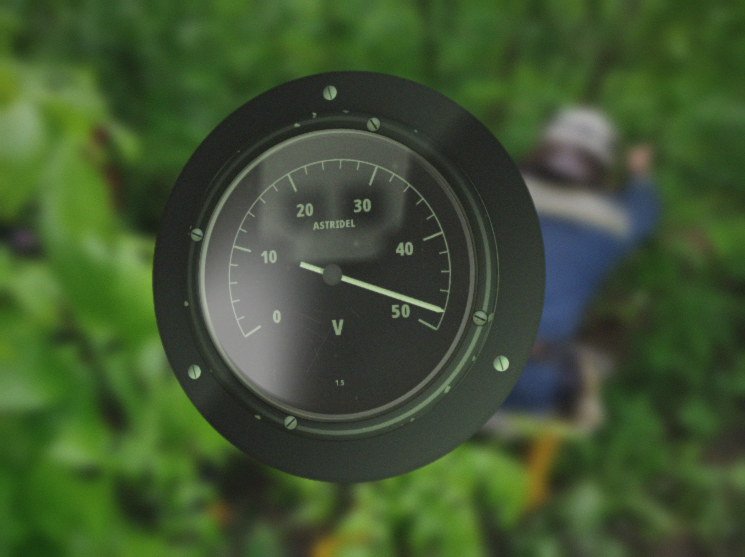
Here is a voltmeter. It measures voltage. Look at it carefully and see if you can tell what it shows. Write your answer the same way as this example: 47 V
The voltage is 48 V
